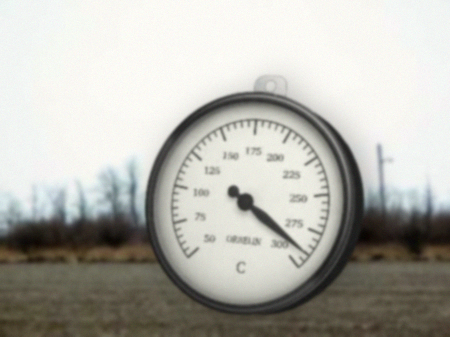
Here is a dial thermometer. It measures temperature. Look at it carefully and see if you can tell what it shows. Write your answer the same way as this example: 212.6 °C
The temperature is 290 °C
